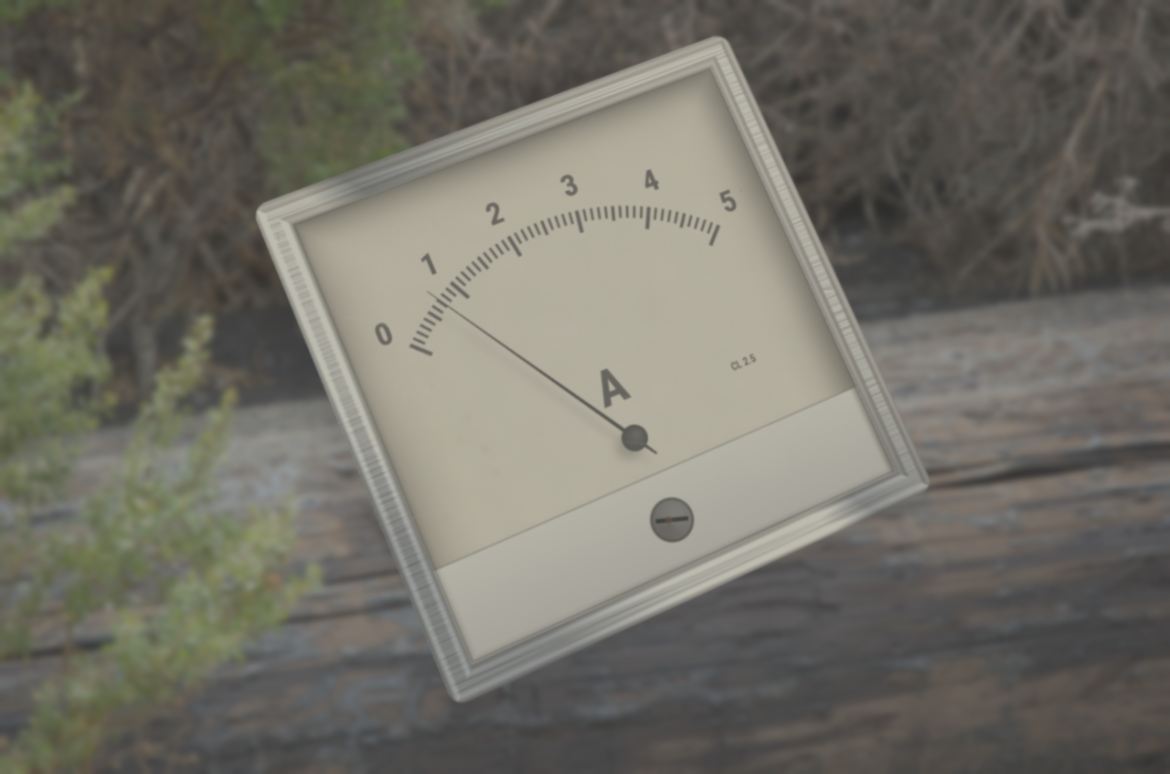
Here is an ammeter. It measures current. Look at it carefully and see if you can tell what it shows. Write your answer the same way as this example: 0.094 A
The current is 0.7 A
